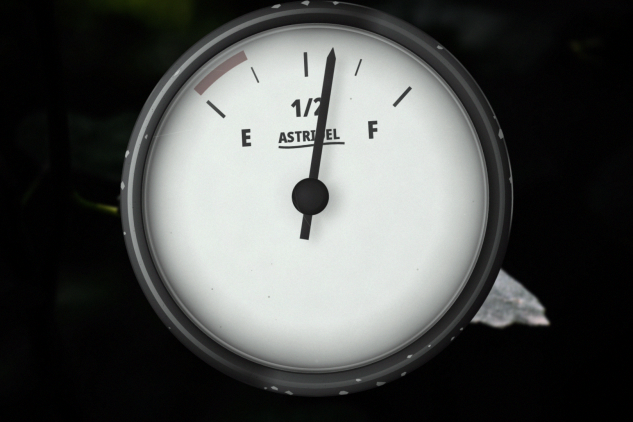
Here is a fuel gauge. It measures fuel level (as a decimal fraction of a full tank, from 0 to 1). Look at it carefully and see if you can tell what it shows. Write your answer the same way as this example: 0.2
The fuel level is 0.625
